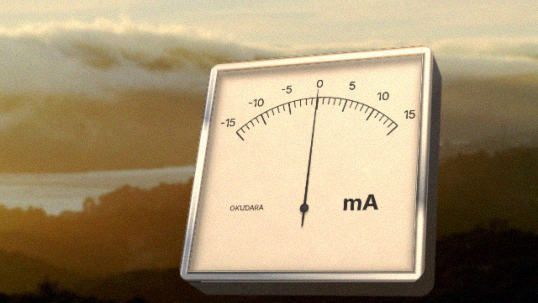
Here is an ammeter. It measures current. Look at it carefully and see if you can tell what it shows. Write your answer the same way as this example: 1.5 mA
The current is 0 mA
